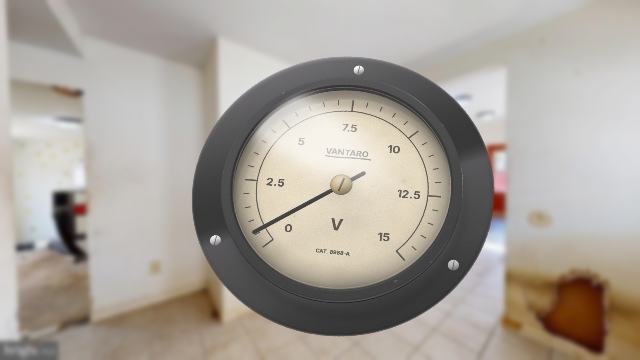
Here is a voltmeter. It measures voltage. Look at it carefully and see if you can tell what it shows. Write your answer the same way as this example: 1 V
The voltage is 0.5 V
